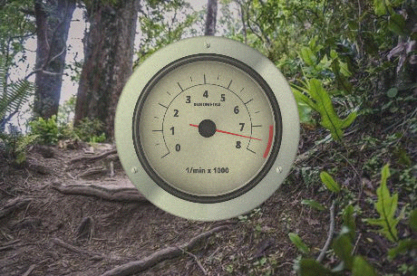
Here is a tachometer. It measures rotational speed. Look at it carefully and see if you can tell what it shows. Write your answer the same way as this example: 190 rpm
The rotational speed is 7500 rpm
